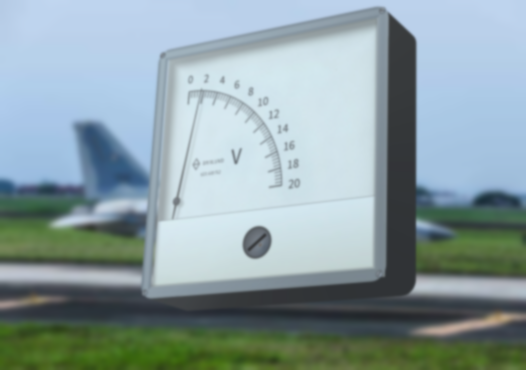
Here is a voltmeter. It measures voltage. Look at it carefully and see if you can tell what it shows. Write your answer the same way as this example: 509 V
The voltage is 2 V
